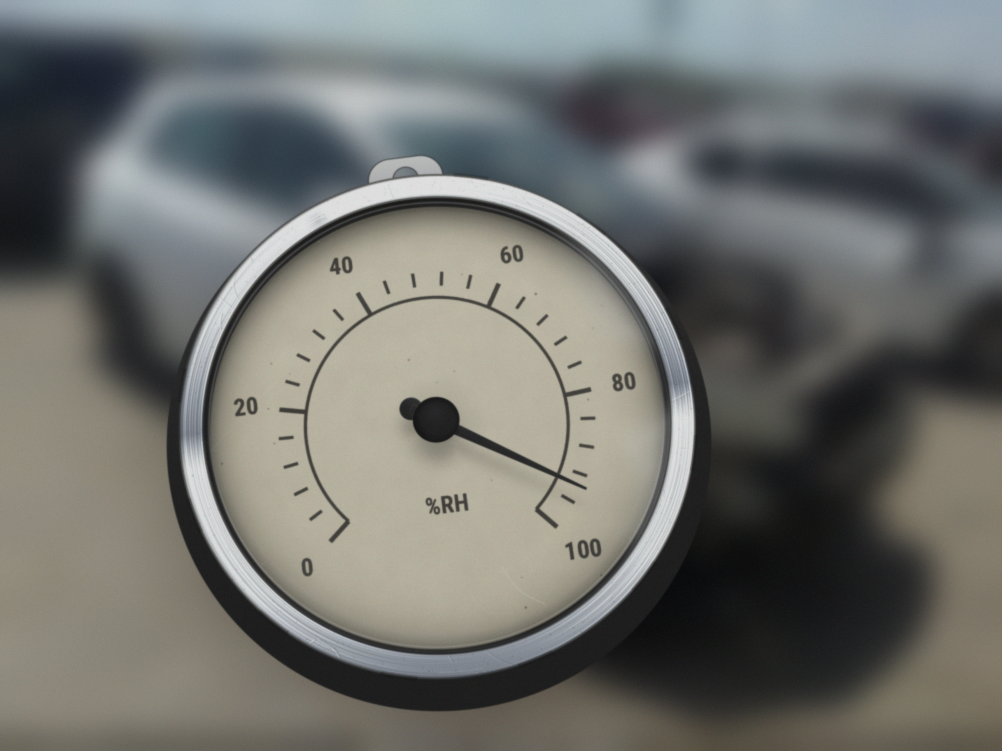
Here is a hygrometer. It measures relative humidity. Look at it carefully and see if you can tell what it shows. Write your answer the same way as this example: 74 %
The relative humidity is 94 %
